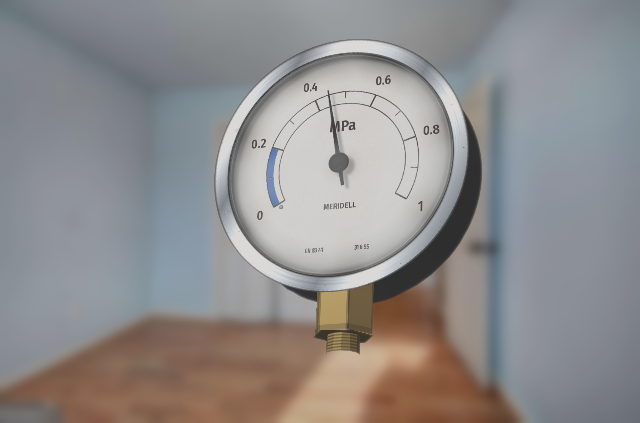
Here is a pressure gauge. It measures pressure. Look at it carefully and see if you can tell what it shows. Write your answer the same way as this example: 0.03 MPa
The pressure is 0.45 MPa
